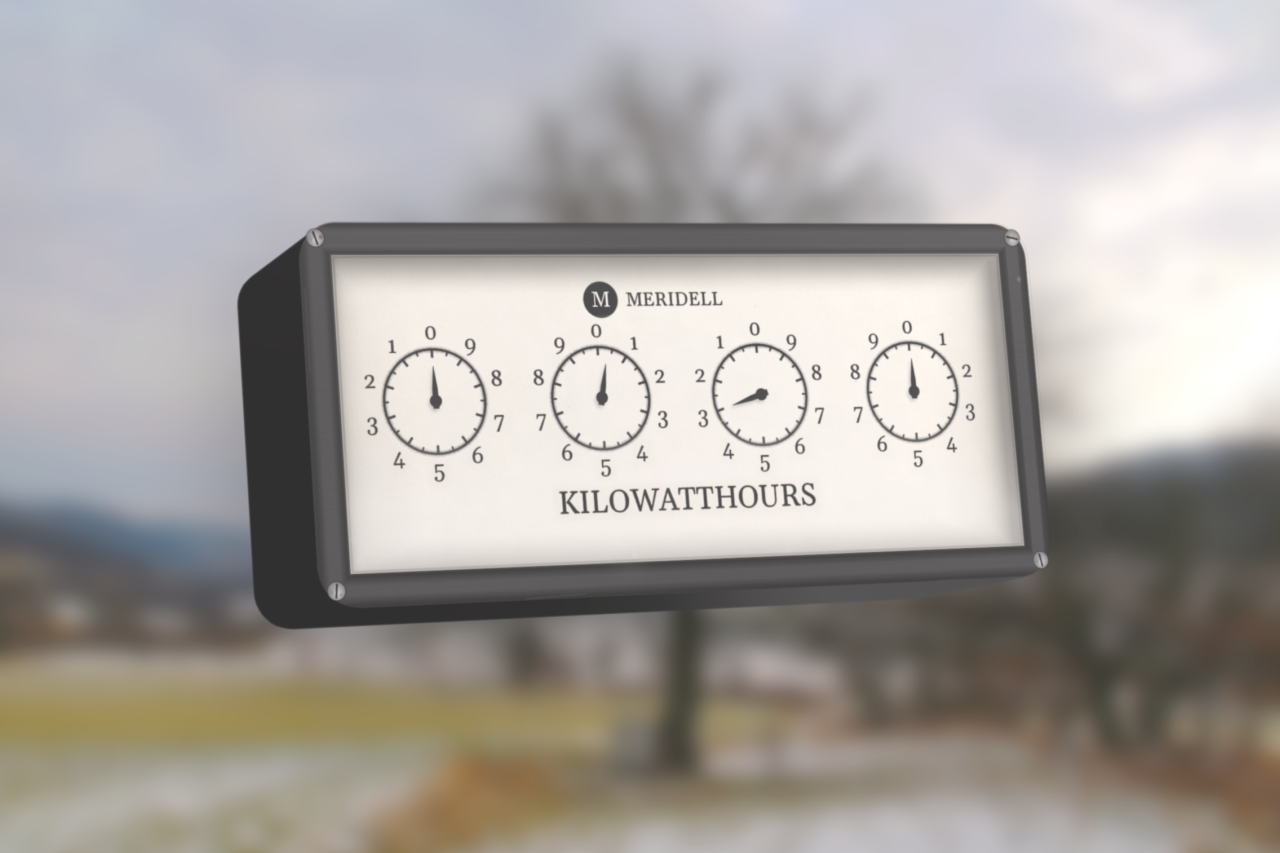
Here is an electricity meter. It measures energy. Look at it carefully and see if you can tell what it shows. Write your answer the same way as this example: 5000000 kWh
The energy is 30 kWh
